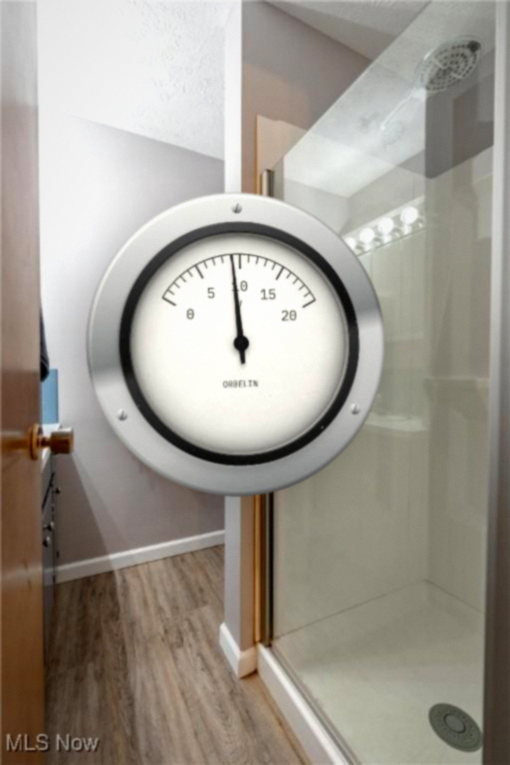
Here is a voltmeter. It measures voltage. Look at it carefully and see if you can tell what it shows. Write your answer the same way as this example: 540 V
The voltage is 9 V
